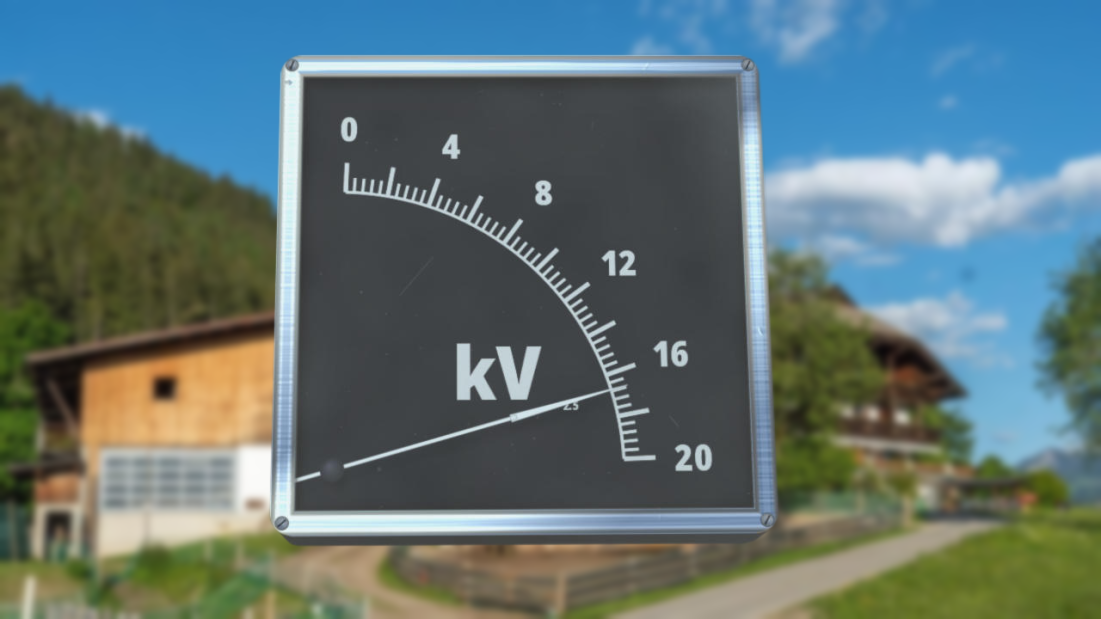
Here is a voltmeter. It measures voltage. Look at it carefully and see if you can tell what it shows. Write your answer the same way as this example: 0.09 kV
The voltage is 16.8 kV
